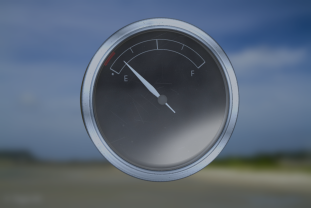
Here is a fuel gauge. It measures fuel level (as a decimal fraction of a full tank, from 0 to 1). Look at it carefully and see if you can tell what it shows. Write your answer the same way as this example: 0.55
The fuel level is 0.125
